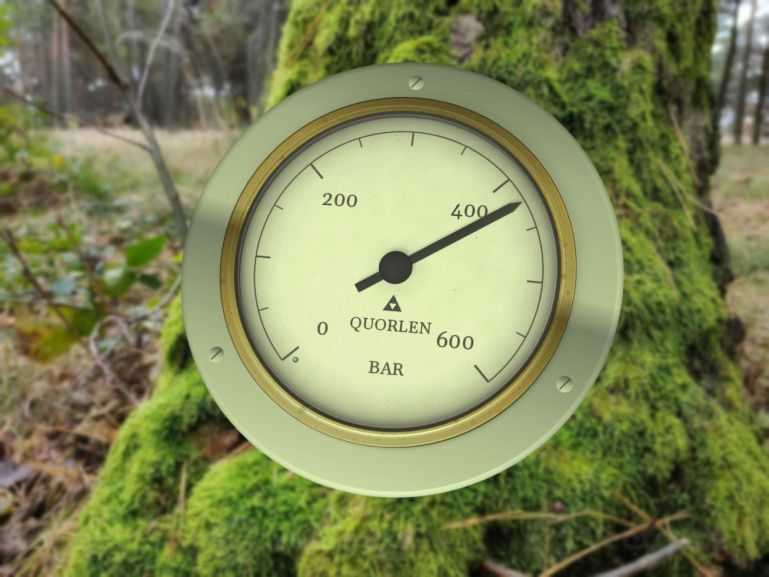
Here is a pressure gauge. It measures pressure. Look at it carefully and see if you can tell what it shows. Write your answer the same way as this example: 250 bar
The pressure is 425 bar
